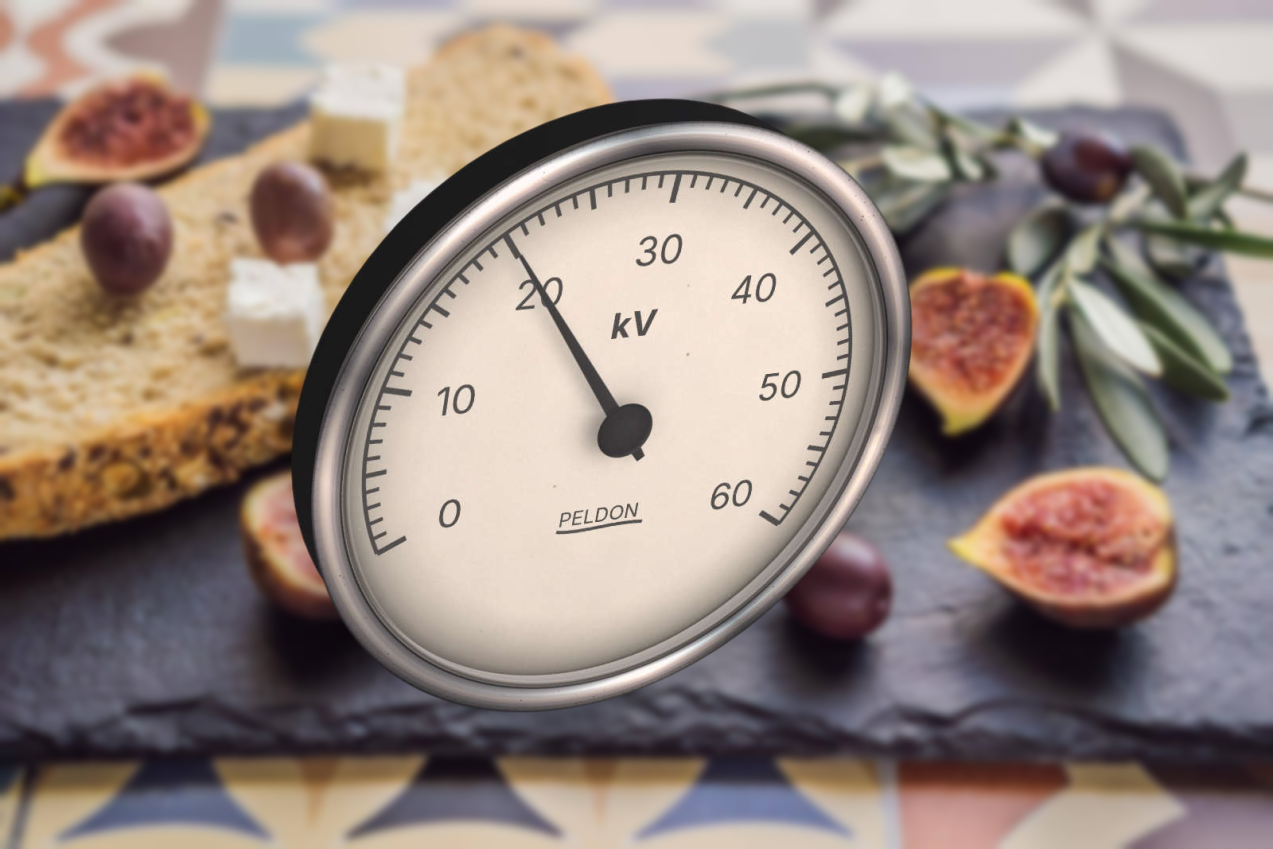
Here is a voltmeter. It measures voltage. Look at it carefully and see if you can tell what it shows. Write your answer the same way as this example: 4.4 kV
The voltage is 20 kV
